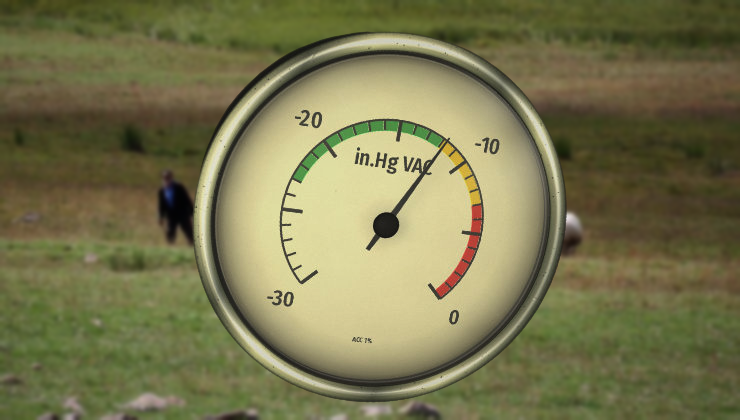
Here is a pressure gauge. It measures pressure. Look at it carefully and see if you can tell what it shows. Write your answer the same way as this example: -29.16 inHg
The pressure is -12 inHg
